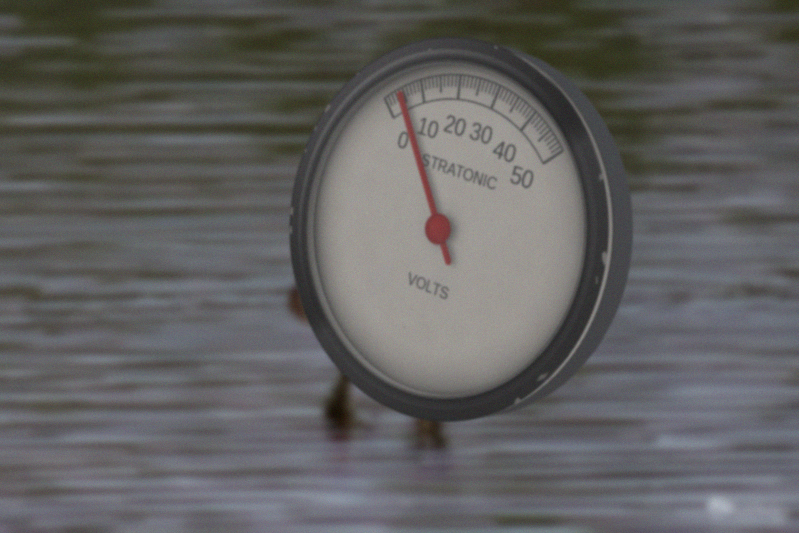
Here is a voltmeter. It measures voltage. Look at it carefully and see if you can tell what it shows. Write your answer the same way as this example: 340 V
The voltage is 5 V
